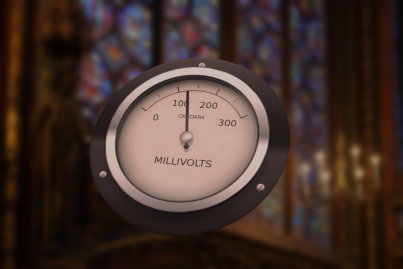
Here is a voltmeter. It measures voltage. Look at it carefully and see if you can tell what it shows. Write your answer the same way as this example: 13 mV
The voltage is 125 mV
